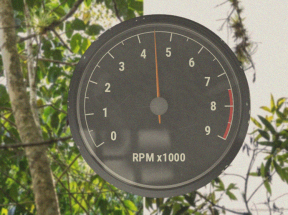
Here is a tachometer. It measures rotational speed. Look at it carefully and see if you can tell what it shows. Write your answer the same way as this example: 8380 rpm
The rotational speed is 4500 rpm
